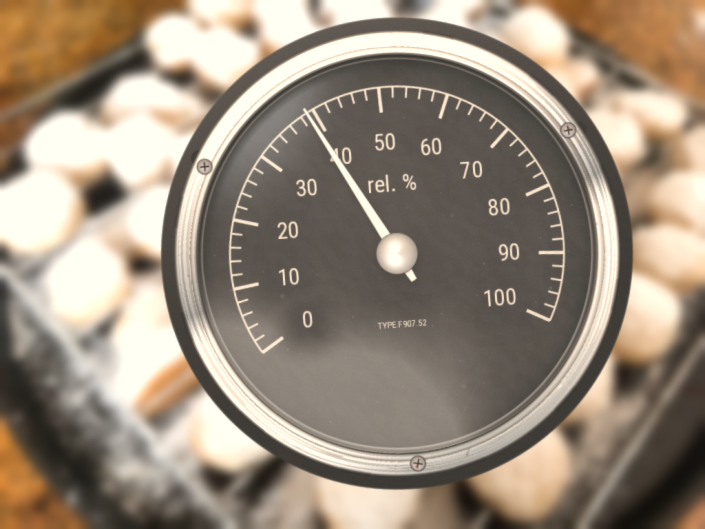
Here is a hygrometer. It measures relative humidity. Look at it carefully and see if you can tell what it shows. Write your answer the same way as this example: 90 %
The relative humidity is 39 %
